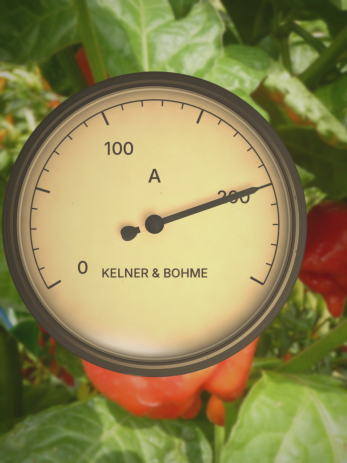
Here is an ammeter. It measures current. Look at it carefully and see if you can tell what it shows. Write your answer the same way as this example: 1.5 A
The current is 200 A
